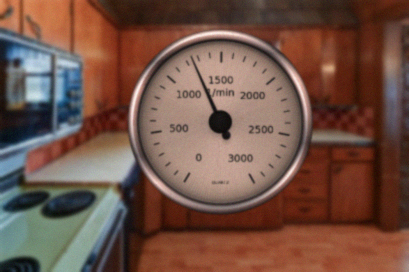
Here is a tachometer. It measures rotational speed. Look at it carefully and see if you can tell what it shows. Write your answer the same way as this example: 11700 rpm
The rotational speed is 1250 rpm
